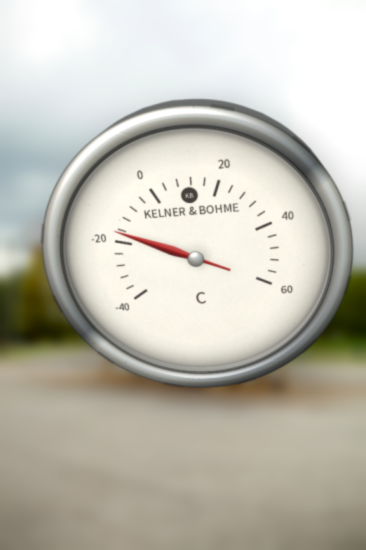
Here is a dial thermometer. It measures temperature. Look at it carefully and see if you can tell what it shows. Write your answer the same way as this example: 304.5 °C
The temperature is -16 °C
